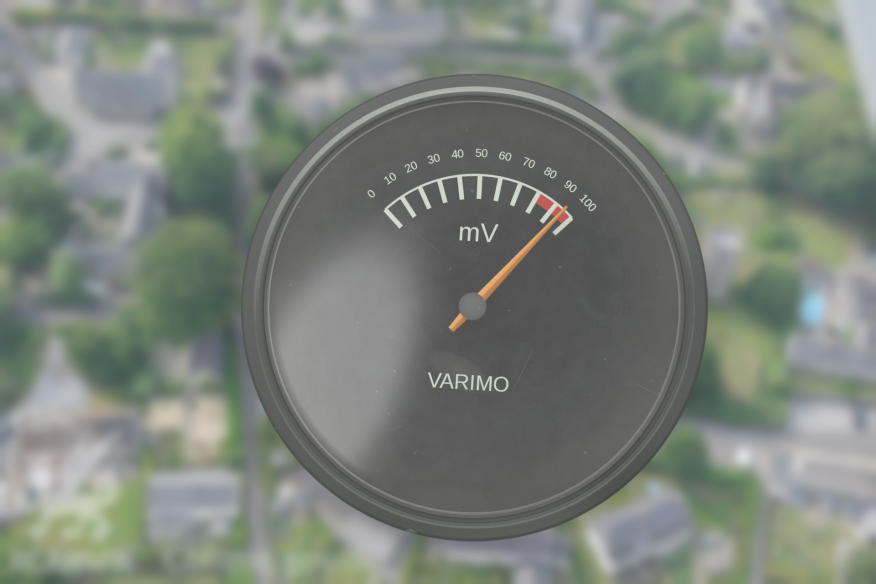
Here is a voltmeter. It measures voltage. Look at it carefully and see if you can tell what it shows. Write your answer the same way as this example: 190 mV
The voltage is 95 mV
